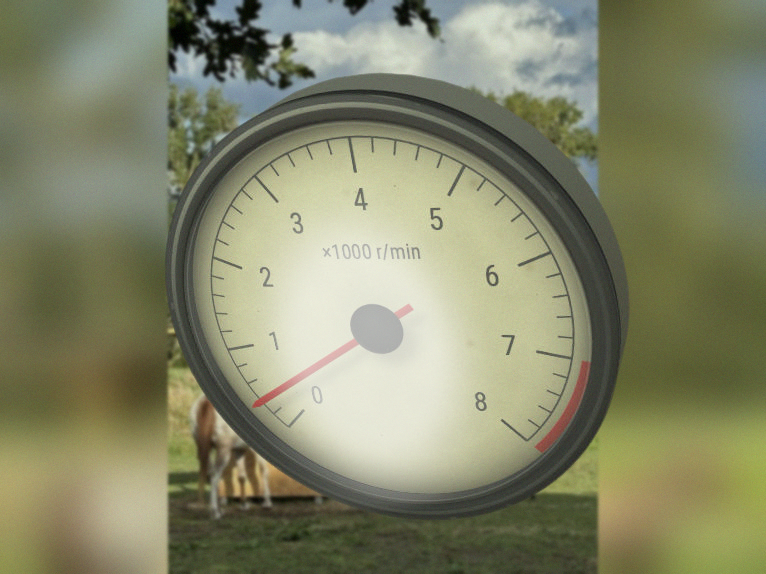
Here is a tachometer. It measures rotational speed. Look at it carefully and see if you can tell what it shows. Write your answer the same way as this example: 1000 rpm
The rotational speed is 400 rpm
